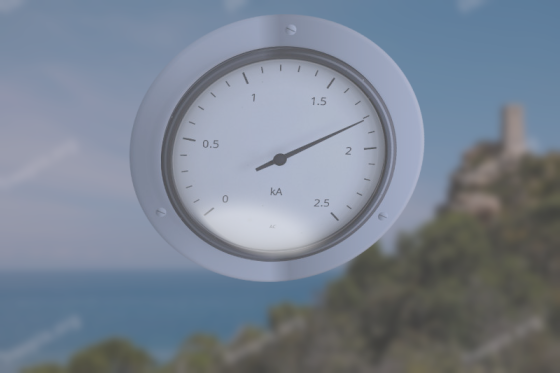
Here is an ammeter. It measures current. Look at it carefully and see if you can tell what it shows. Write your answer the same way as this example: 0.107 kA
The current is 1.8 kA
